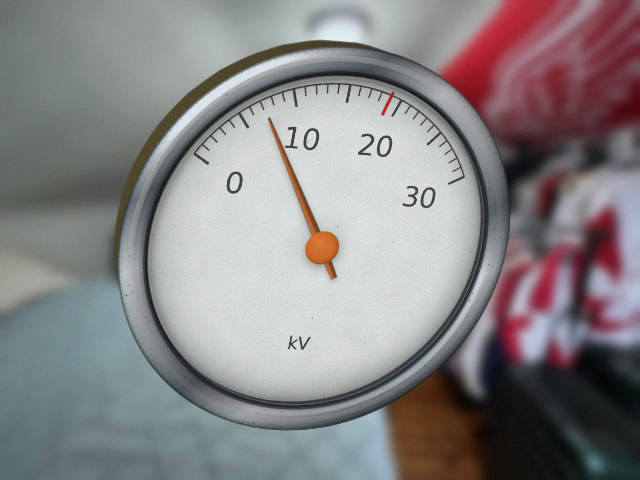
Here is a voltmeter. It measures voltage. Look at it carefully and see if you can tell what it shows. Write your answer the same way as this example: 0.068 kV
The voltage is 7 kV
